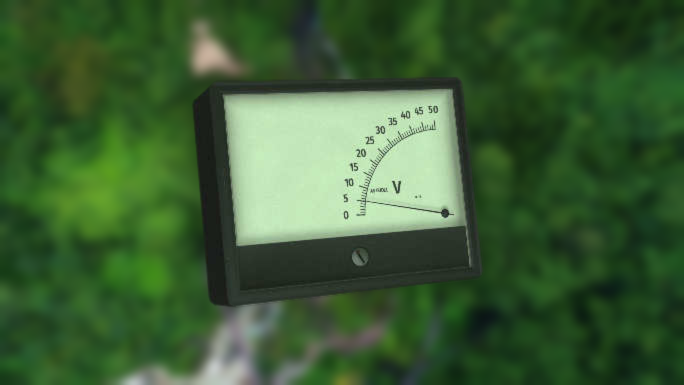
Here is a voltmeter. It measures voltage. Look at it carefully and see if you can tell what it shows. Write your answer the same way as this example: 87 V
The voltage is 5 V
